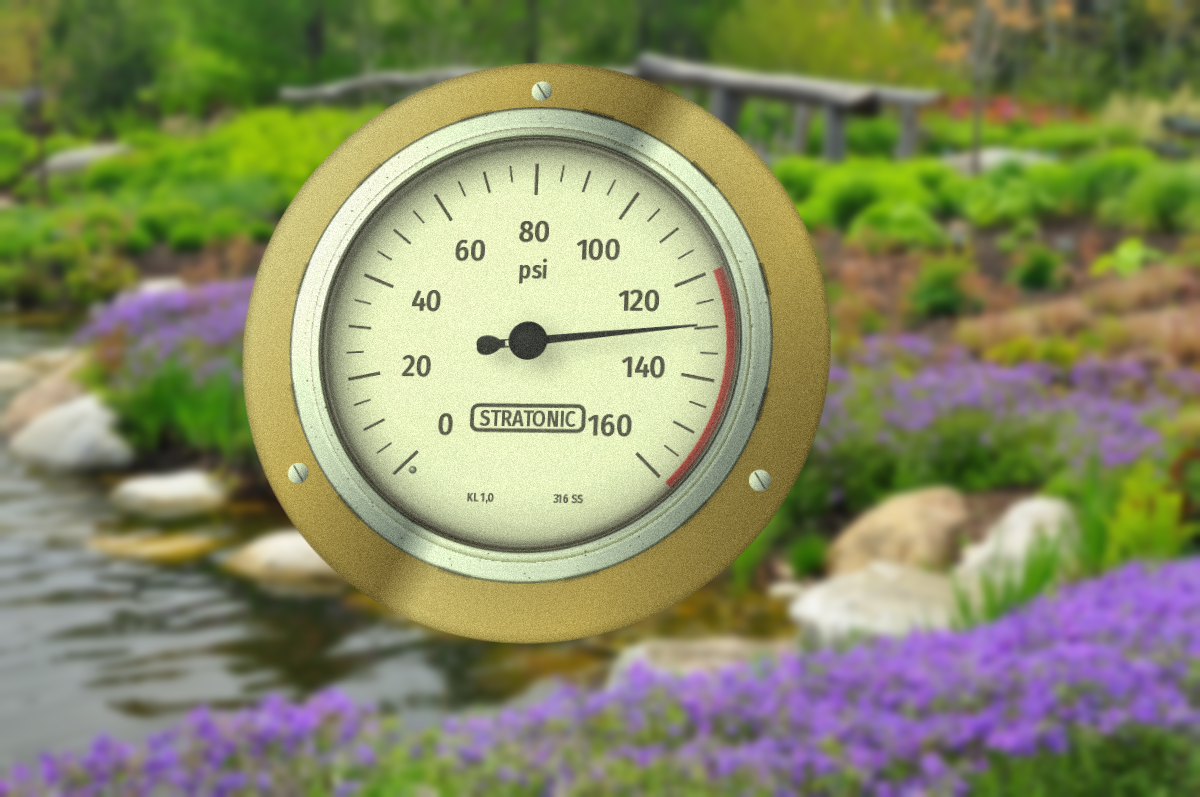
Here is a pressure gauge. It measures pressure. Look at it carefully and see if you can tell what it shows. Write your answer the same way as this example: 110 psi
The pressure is 130 psi
